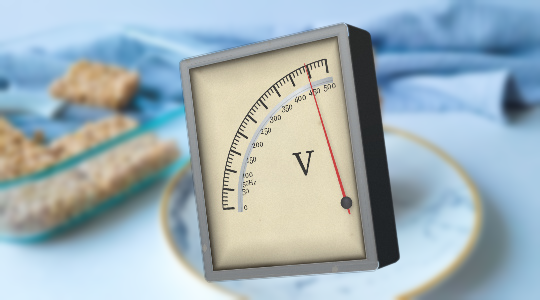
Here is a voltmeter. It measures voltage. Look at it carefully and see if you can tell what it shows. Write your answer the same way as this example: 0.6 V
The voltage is 450 V
